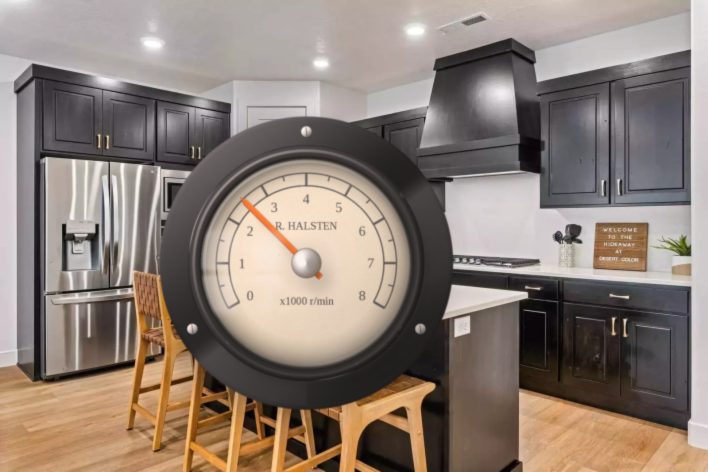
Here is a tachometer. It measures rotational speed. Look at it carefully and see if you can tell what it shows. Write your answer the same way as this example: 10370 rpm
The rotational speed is 2500 rpm
